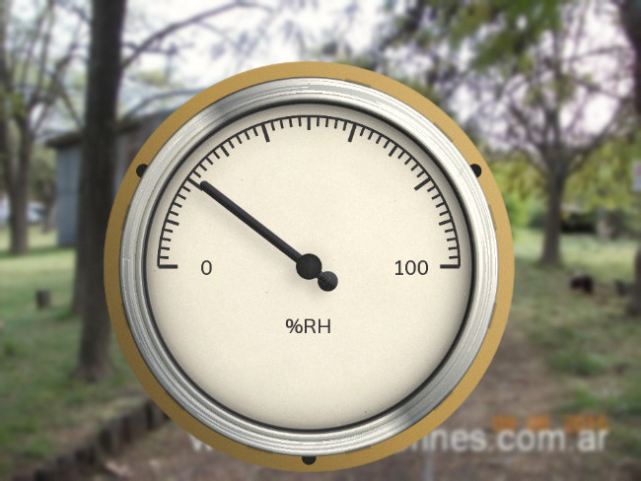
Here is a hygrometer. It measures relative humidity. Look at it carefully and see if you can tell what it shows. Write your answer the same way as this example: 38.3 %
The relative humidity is 21 %
